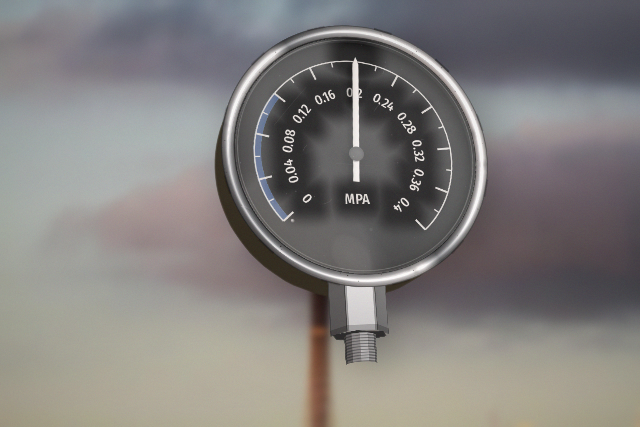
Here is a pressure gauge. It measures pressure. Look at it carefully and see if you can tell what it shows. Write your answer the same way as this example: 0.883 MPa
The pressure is 0.2 MPa
